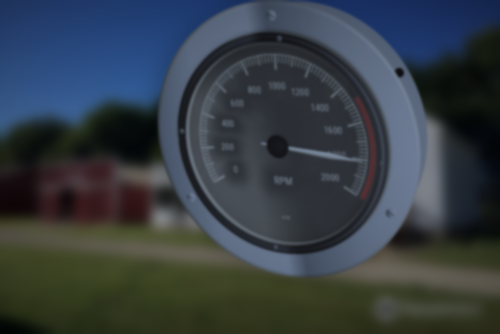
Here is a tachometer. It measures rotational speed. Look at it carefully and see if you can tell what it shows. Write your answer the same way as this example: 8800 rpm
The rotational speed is 1800 rpm
